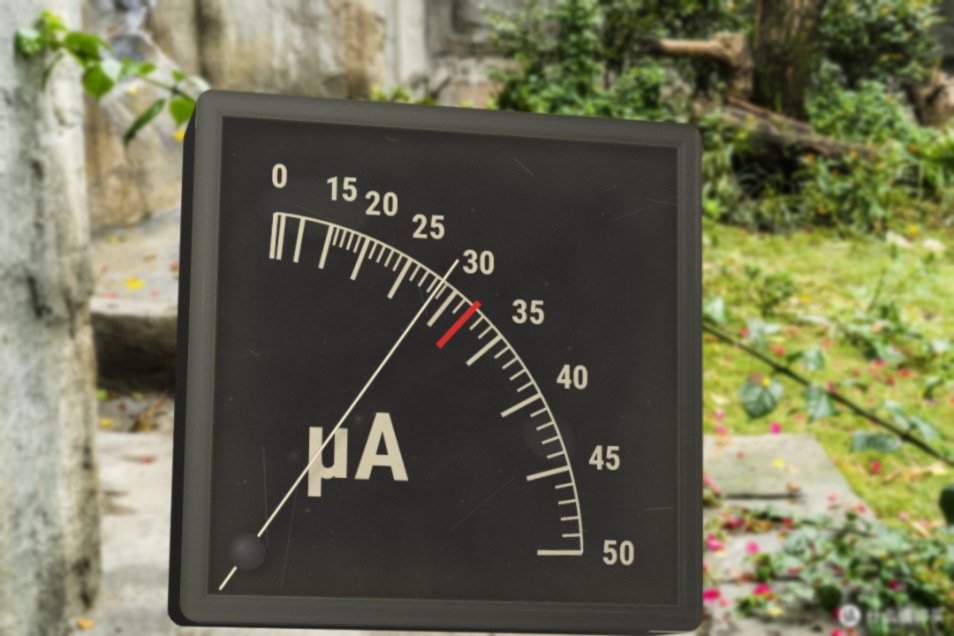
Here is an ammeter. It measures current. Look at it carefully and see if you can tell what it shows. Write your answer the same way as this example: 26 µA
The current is 28.5 µA
